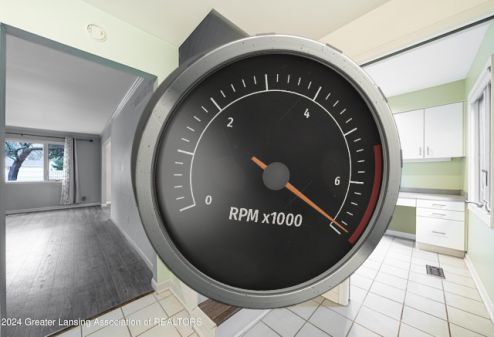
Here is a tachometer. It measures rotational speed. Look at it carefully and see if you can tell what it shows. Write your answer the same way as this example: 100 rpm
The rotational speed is 6900 rpm
